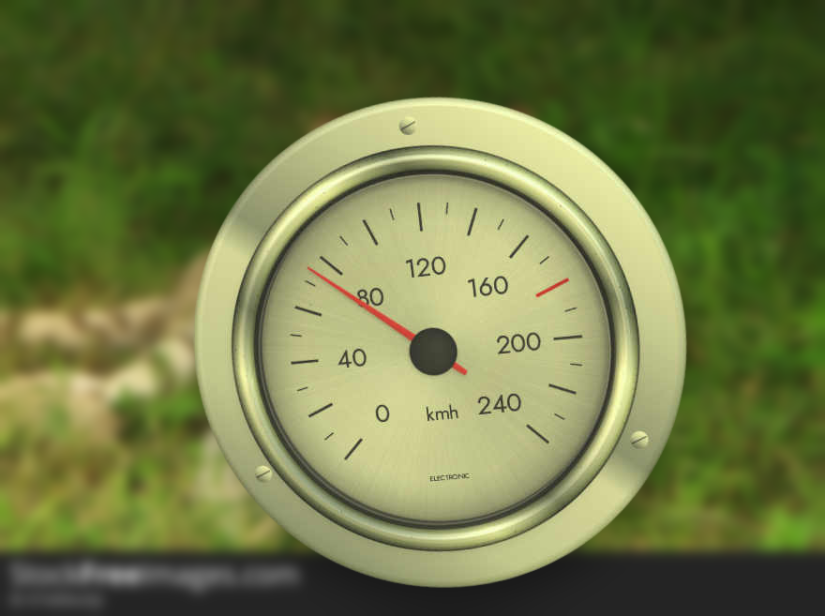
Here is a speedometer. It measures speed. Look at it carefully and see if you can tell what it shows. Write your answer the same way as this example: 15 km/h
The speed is 75 km/h
